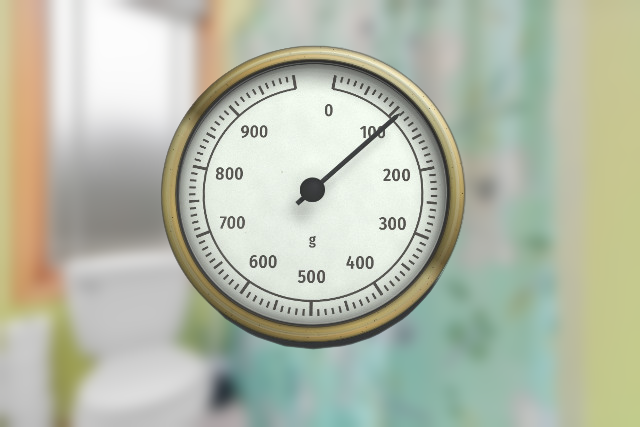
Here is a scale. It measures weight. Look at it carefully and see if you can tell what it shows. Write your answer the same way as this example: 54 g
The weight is 110 g
